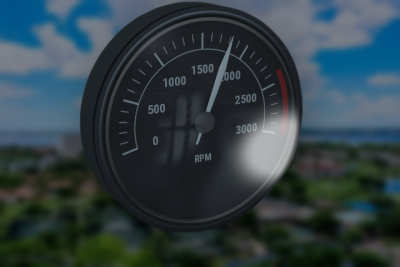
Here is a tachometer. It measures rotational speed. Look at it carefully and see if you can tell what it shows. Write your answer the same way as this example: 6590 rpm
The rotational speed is 1800 rpm
